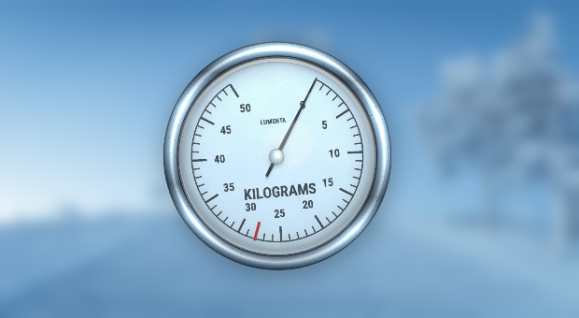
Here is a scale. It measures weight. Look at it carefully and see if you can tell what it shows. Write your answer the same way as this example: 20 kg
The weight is 0 kg
